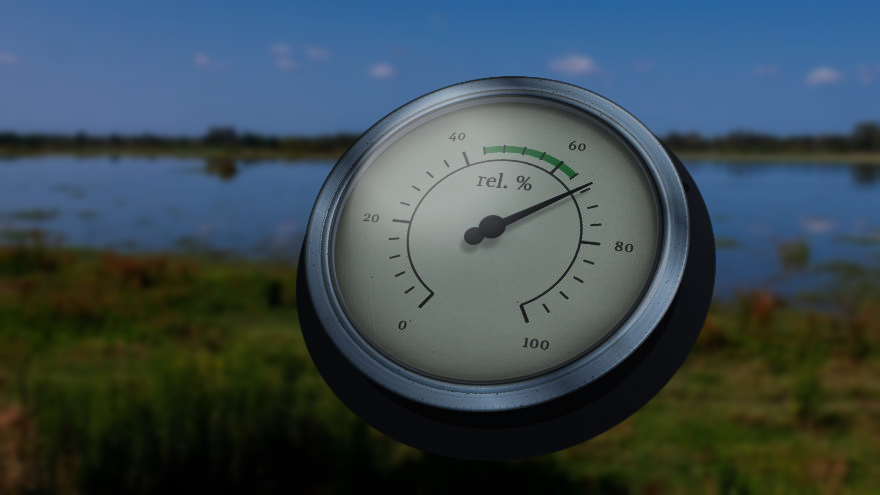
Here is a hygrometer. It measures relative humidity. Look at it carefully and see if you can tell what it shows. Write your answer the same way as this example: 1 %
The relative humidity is 68 %
